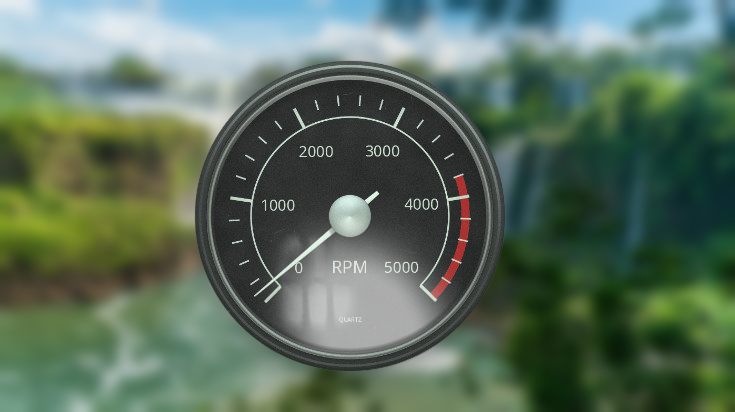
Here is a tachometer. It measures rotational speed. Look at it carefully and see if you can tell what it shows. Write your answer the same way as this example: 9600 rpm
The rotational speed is 100 rpm
